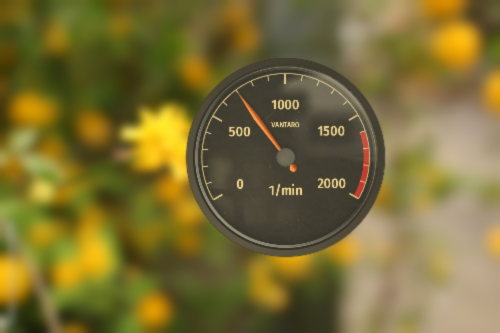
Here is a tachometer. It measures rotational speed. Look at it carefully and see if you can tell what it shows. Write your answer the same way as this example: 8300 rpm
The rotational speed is 700 rpm
